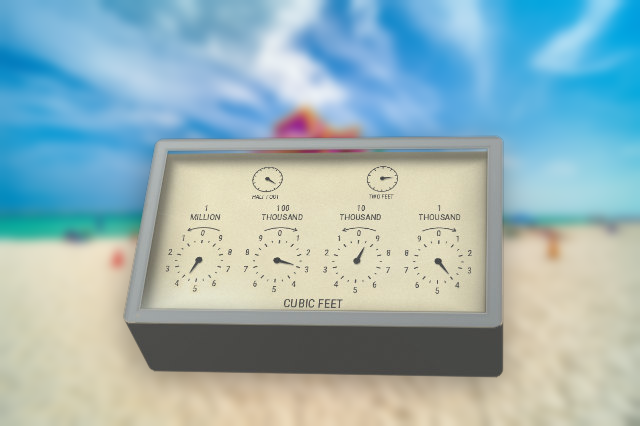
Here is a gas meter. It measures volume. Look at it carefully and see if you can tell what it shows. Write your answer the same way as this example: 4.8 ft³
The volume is 429400 ft³
